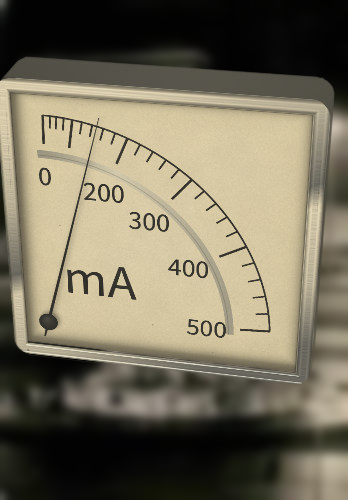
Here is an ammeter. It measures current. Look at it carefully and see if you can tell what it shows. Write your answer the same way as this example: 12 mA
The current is 150 mA
